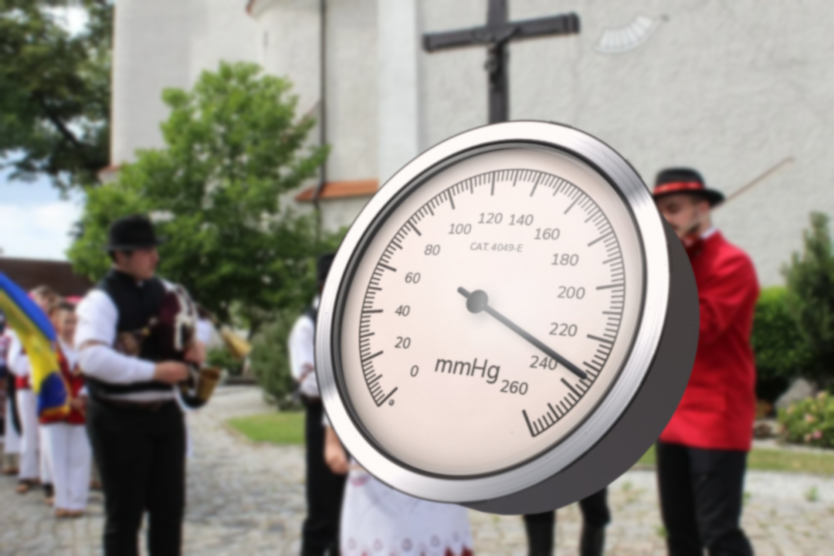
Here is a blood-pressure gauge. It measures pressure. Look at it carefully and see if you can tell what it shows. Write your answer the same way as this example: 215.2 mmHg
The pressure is 234 mmHg
